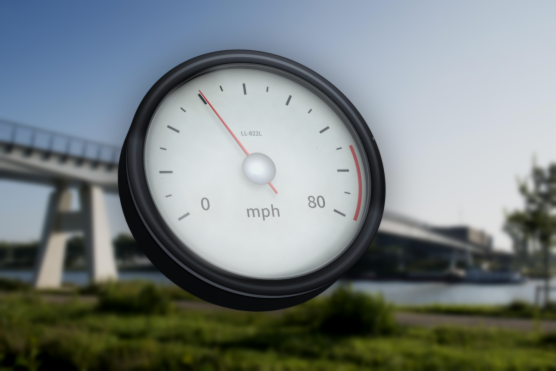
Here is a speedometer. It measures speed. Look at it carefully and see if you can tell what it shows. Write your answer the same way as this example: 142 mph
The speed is 30 mph
